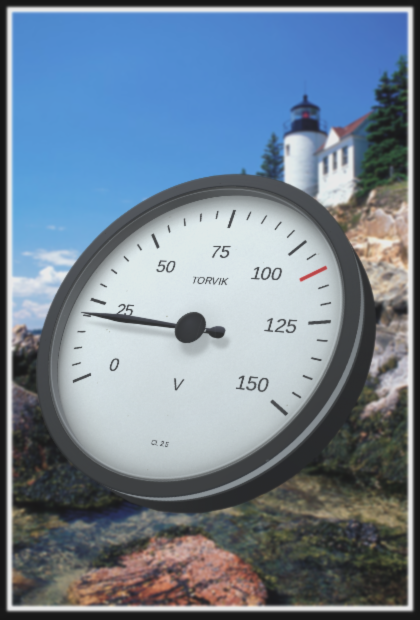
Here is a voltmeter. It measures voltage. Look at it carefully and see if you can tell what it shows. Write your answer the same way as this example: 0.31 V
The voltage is 20 V
